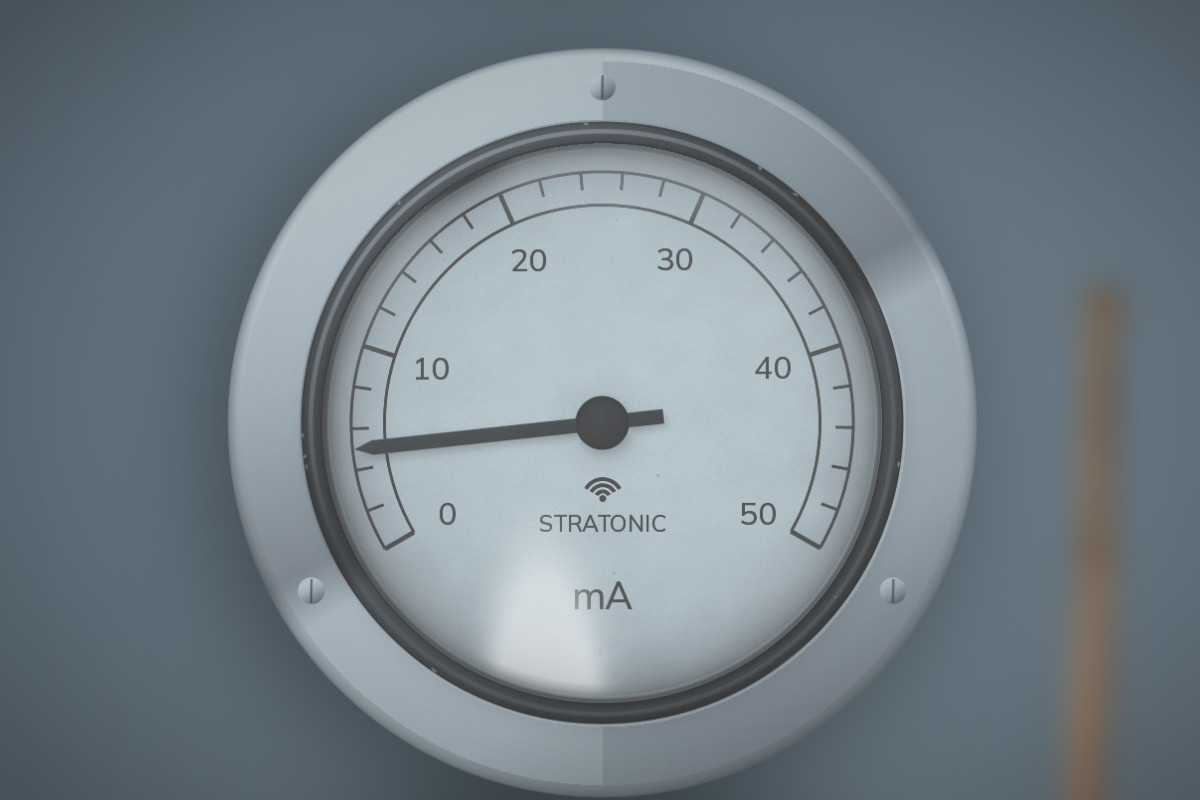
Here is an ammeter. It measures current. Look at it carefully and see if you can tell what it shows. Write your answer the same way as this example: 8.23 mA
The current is 5 mA
